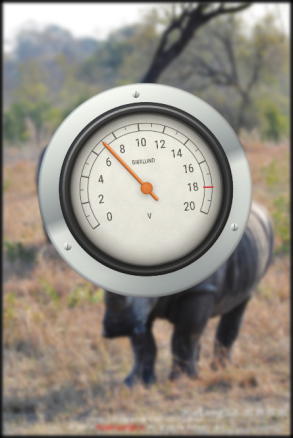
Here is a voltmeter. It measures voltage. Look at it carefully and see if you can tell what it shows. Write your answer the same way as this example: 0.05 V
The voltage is 7 V
